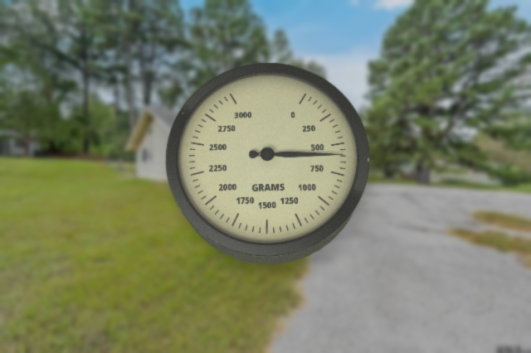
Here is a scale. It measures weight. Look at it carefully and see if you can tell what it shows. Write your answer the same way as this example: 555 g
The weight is 600 g
